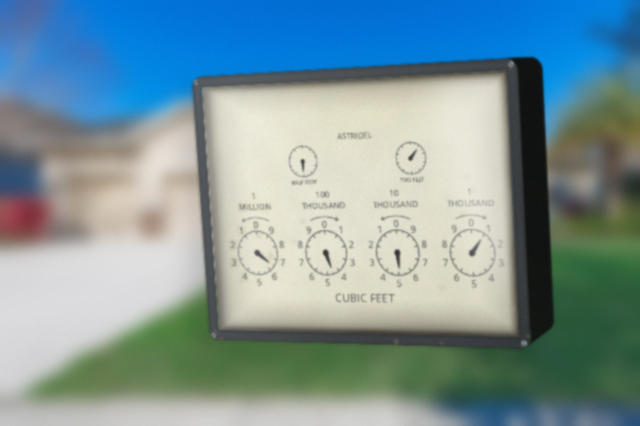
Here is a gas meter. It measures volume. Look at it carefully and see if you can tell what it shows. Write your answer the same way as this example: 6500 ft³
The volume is 645100 ft³
